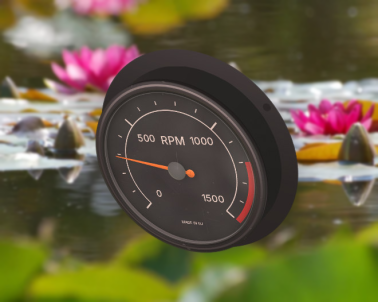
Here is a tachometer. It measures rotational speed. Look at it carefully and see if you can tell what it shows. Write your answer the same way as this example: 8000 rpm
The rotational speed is 300 rpm
